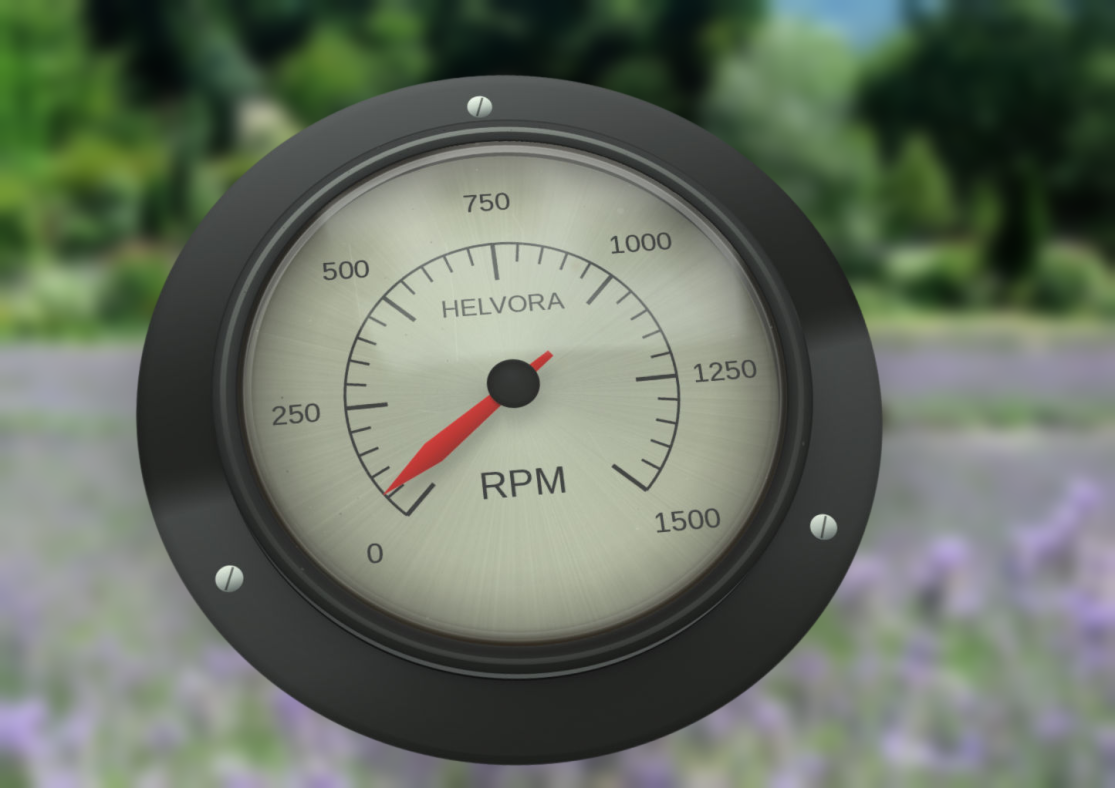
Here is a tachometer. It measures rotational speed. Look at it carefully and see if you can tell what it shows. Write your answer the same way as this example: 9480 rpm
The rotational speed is 50 rpm
